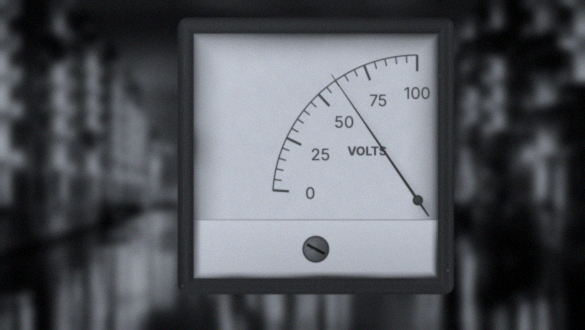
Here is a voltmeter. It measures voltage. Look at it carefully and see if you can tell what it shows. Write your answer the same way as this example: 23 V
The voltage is 60 V
